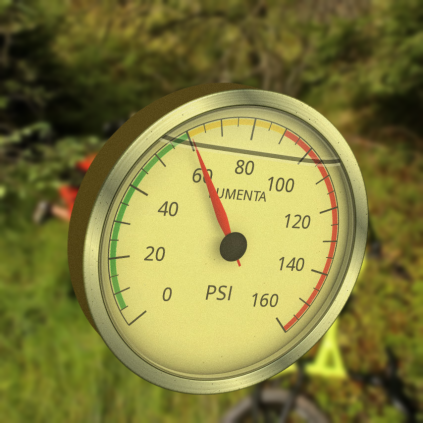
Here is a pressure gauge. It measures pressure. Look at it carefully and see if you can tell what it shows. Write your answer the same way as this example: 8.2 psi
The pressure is 60 psi
